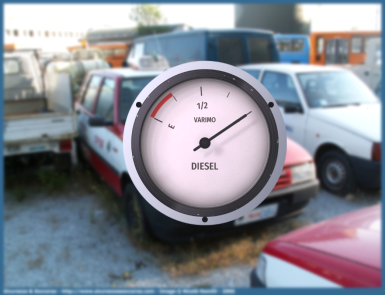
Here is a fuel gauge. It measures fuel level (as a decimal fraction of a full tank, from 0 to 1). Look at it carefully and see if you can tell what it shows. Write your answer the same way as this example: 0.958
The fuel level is 1
